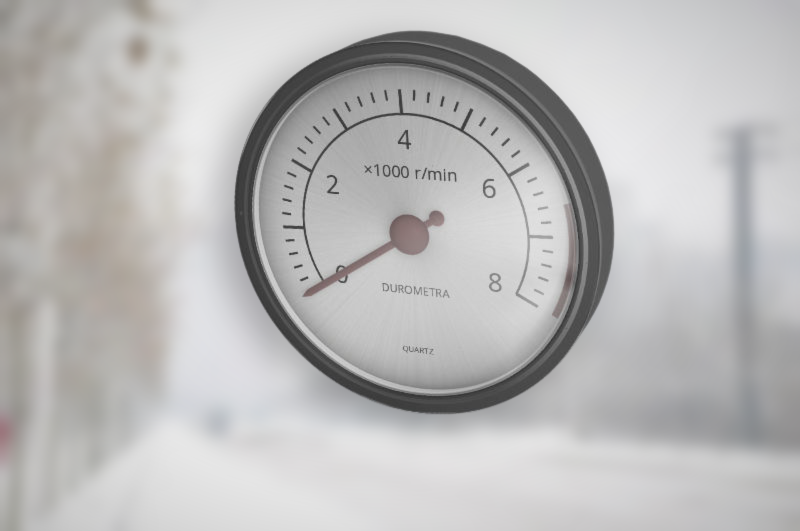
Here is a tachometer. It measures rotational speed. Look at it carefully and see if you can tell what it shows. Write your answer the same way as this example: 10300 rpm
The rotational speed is 0 rpm
